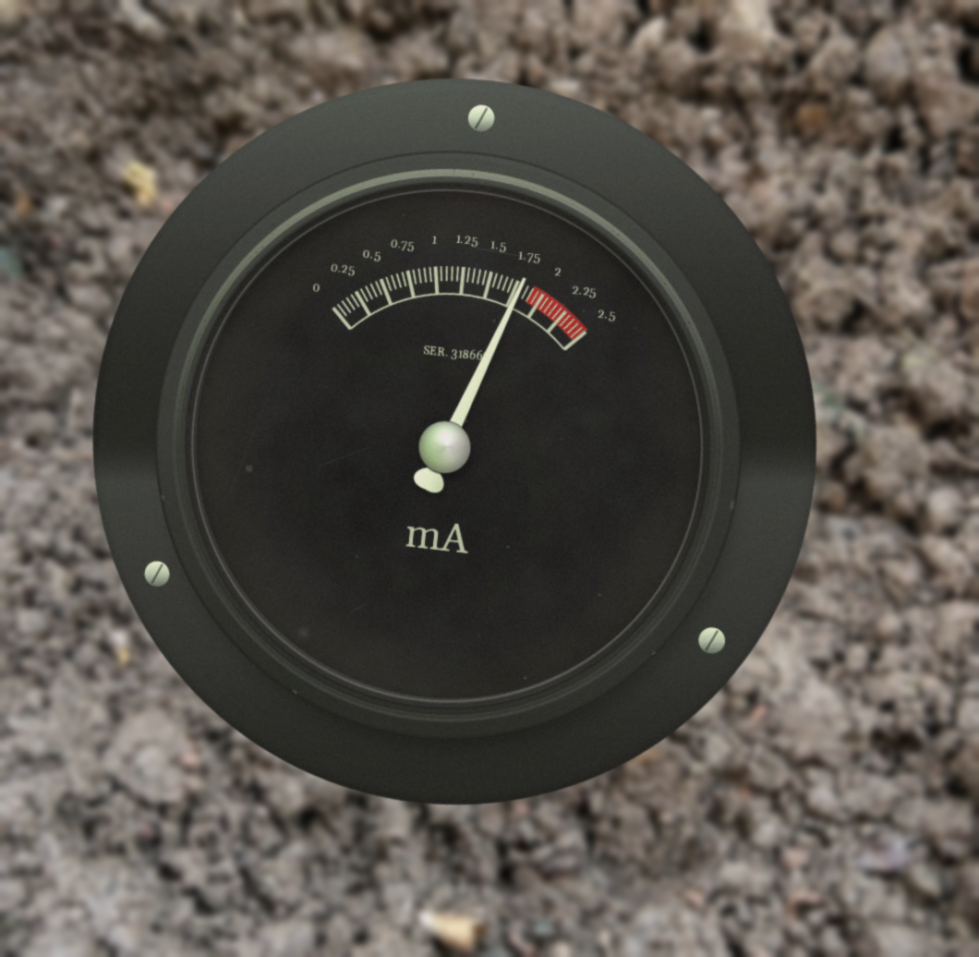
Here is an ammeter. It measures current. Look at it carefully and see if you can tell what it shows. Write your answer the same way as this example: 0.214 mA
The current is 1.8 mA
